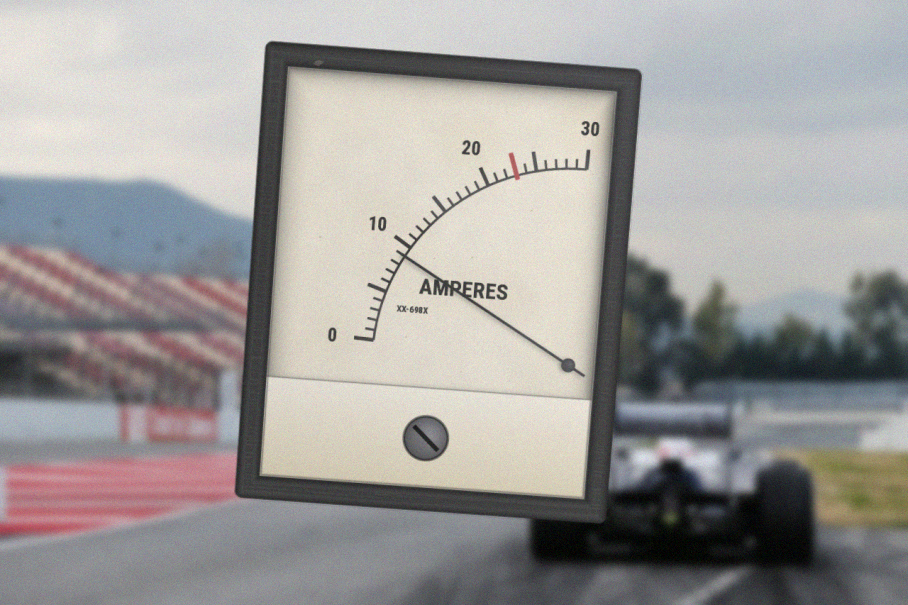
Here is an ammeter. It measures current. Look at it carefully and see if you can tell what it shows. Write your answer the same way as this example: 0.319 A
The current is 9 A
